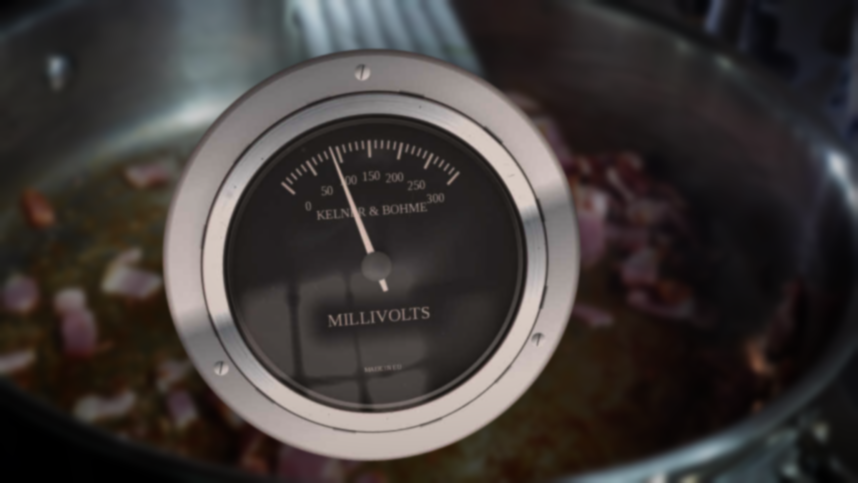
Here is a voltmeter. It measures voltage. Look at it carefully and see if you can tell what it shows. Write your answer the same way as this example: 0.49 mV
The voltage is 90 mV
